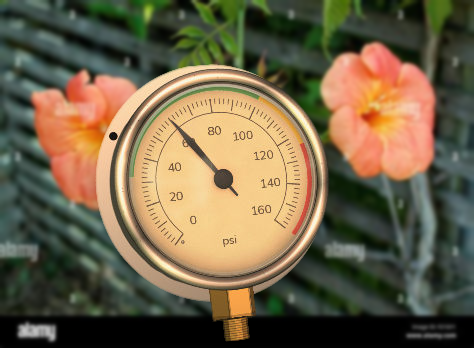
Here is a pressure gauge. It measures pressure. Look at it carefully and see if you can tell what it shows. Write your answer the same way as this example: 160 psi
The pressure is 60 psi
